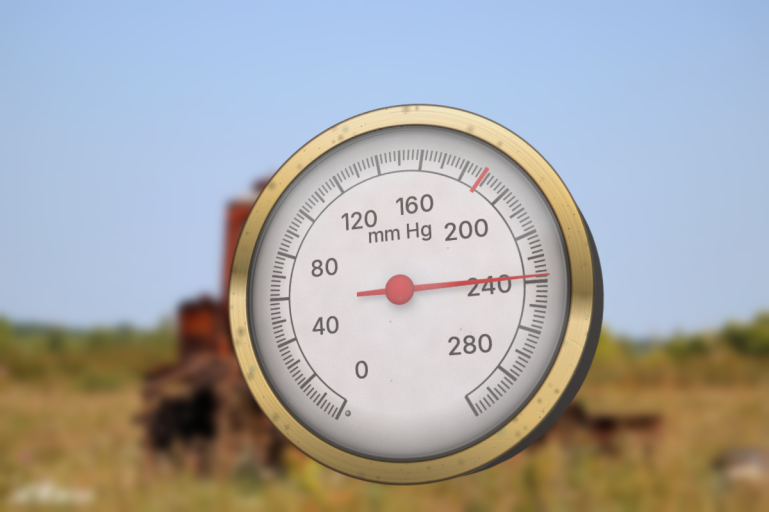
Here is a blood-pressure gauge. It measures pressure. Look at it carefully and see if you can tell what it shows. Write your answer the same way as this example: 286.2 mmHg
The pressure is 238 mmHg
